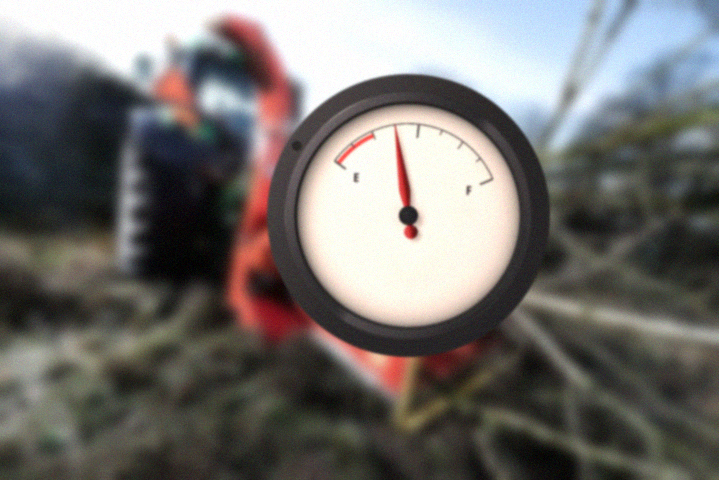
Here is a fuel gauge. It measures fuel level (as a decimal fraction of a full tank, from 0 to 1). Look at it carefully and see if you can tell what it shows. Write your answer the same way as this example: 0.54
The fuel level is 0.375
